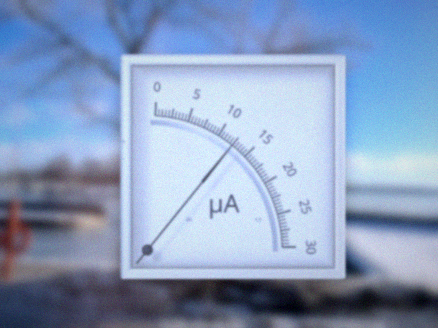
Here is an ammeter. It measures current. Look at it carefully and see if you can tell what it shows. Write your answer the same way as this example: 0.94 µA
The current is 12.5 µA
